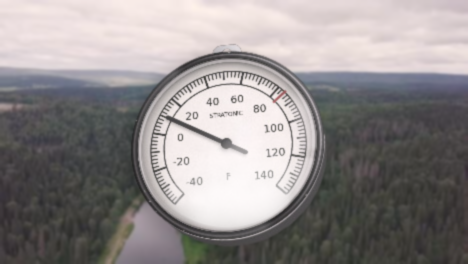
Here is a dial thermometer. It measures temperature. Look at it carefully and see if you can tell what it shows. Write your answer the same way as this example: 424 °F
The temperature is 10 °F
